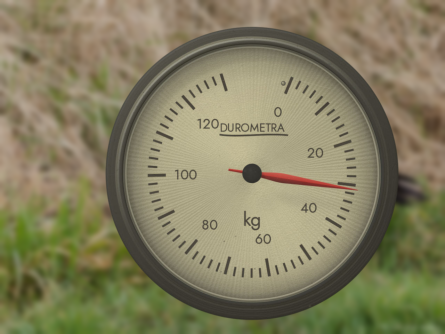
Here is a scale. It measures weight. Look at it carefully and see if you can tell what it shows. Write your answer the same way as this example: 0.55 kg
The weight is 31 kg
